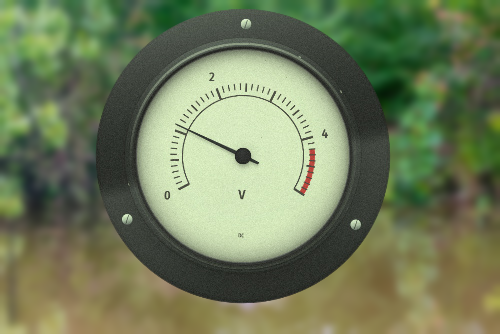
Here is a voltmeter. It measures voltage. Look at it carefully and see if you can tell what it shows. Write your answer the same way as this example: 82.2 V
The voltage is 1.1 V
